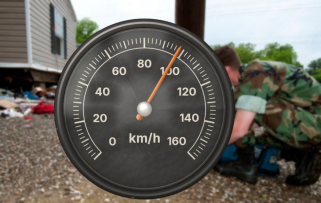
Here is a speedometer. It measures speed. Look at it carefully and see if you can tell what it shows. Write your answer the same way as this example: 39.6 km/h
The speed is 98 km/h
